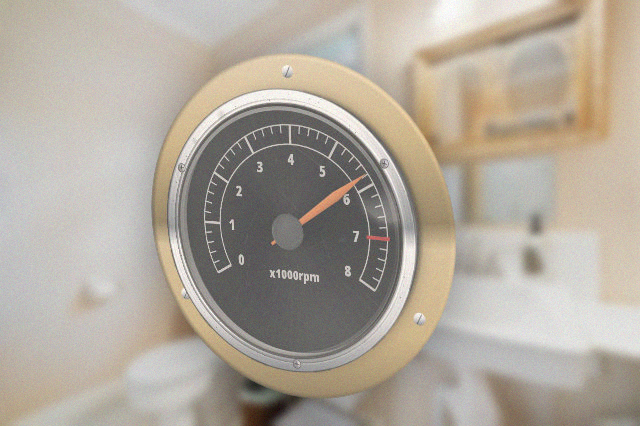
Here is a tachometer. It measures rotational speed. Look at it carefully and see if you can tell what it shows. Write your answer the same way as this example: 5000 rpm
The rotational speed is 5800 rpm
